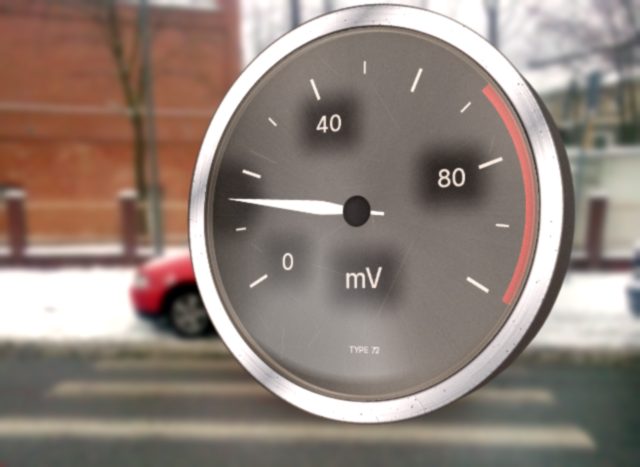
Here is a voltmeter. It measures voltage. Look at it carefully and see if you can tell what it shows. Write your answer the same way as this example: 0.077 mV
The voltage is 15 mV
